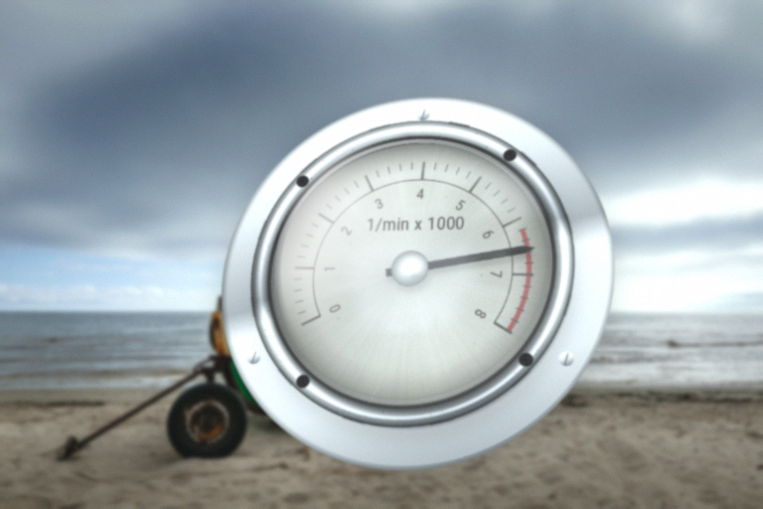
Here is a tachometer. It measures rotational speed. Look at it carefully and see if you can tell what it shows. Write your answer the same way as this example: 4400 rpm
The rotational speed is 6600 rpm
